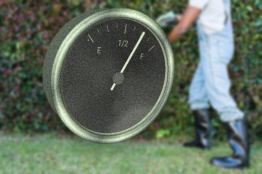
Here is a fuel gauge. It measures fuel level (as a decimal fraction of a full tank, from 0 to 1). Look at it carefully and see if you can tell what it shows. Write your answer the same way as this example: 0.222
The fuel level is 0.75
